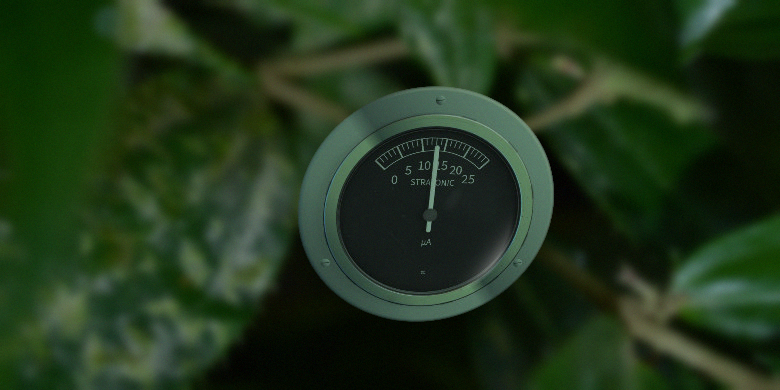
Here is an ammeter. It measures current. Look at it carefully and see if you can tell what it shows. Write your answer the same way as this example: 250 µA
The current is 13 µA
